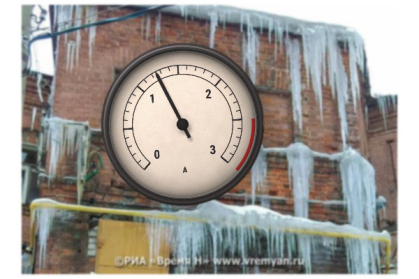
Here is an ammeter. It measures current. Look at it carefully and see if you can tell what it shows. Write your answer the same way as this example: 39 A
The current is 1.25 A
